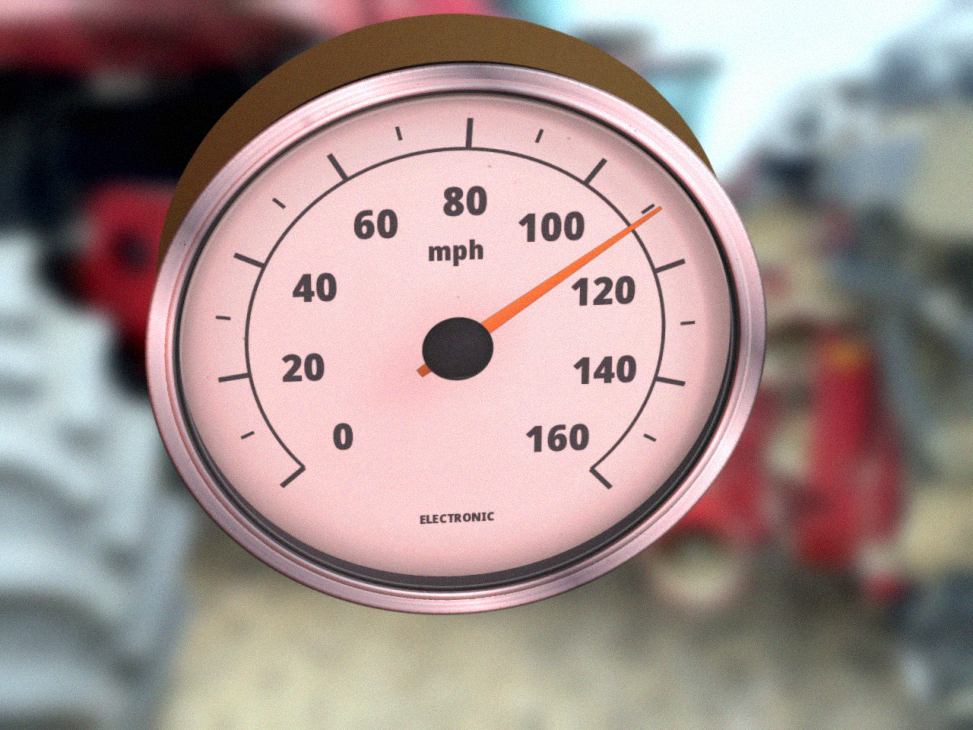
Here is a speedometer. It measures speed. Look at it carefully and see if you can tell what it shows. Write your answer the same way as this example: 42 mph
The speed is 110 mph
